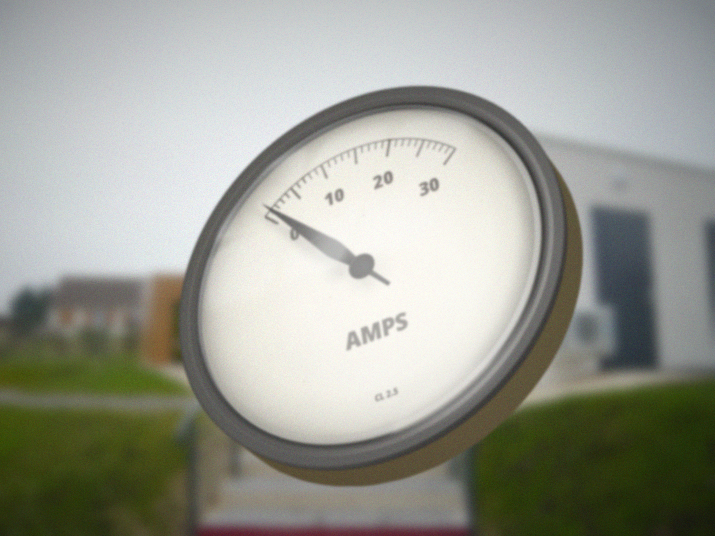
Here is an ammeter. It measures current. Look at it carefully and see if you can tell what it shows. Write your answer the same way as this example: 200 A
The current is 1 A
